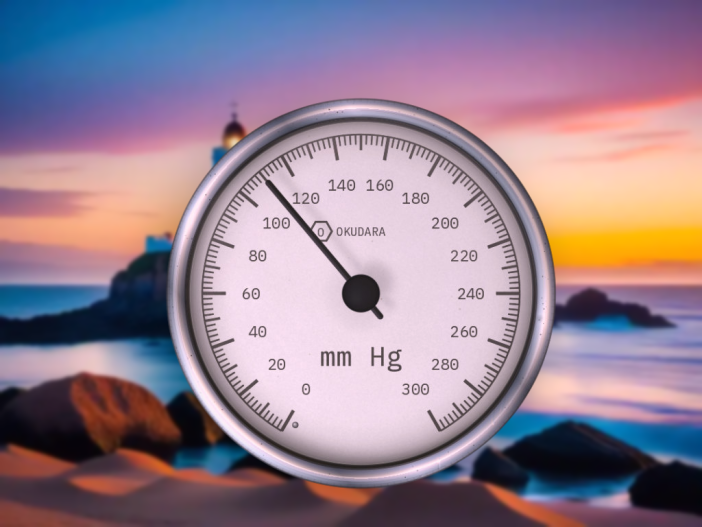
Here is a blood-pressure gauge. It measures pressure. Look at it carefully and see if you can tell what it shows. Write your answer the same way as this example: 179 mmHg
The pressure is 110 mmHg
